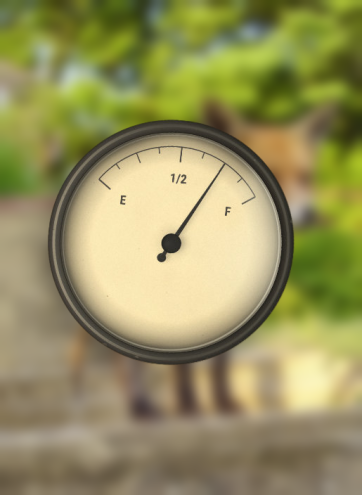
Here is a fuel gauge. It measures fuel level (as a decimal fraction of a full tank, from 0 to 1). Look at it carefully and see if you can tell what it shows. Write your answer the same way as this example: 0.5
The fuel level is 0.75
